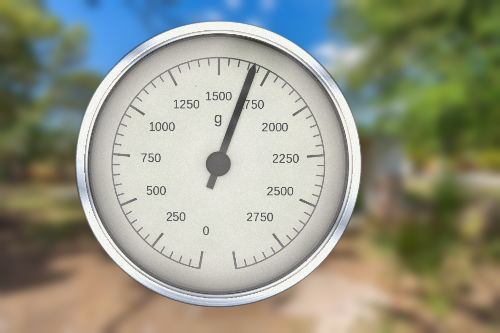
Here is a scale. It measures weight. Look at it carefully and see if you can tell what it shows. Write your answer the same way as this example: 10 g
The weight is 1675 g
